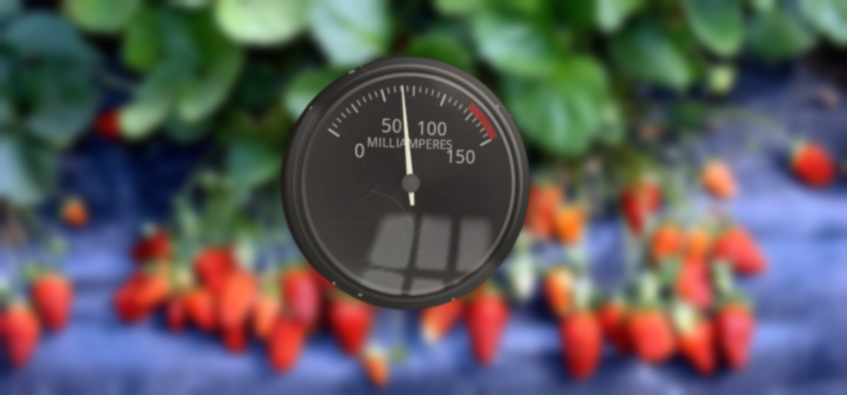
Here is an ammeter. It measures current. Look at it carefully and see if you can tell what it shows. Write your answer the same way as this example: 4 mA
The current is 65 mA
